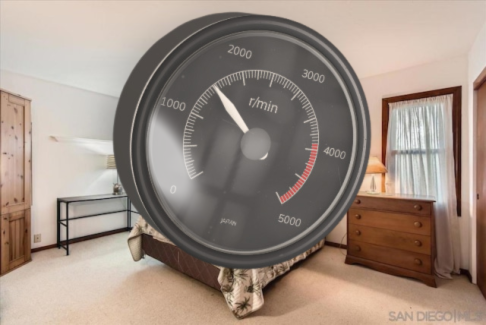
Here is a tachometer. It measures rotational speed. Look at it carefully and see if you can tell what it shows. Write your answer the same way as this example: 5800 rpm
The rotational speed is 1500 rpm
